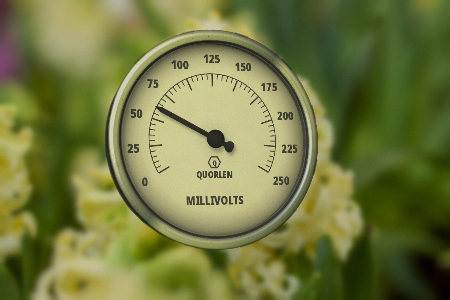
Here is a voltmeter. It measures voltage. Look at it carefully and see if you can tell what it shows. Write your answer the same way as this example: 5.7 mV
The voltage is 60 mV
